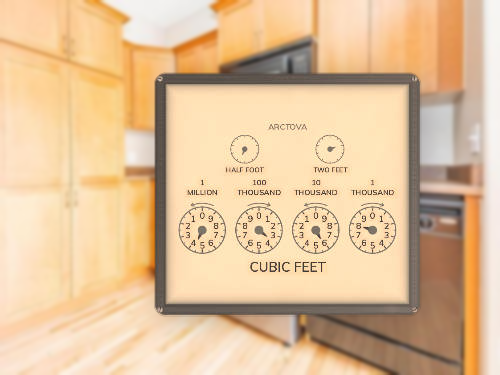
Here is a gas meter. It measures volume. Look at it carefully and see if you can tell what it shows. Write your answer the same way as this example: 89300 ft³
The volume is 435800 ft³
